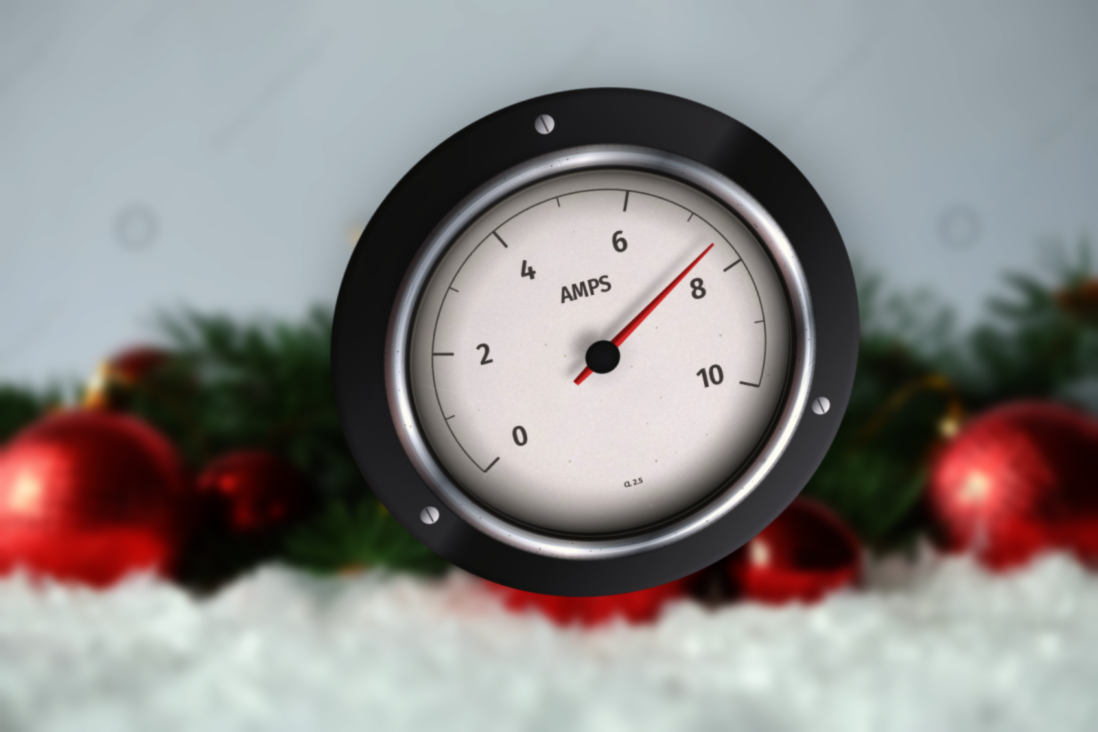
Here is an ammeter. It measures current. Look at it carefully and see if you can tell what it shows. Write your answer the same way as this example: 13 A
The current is 7.5 A
